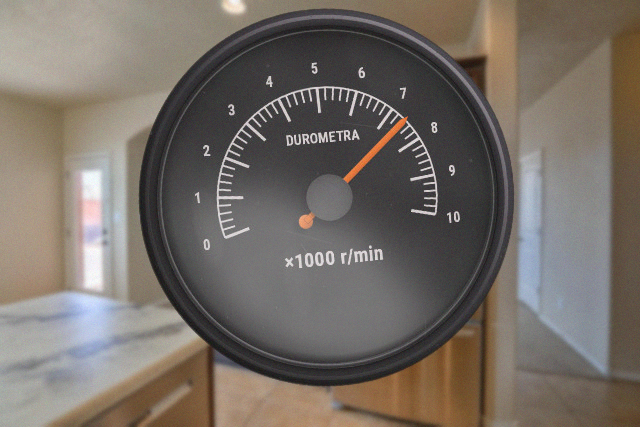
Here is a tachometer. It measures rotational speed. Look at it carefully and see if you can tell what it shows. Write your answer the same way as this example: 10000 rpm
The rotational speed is 7400 rpm
